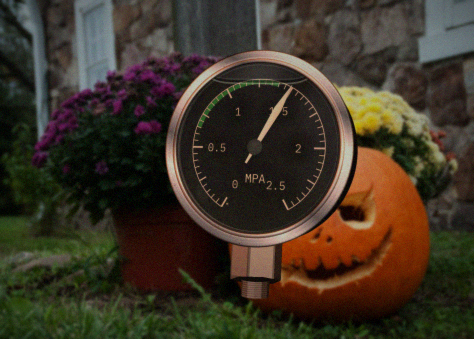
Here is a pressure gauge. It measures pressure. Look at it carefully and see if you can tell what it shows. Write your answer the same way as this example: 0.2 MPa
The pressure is 1.5 MPa
